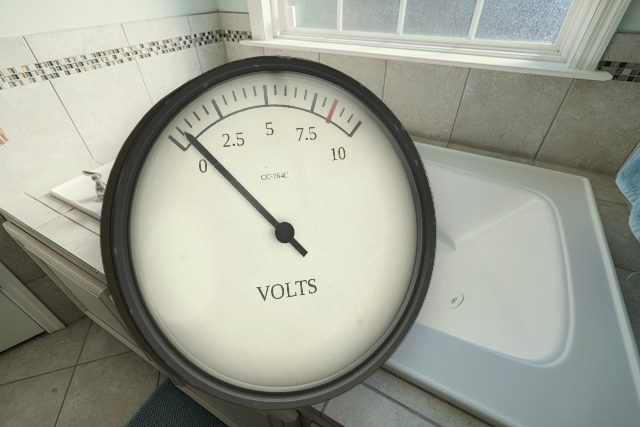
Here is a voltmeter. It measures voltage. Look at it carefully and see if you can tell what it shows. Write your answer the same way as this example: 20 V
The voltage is 0.5 V
